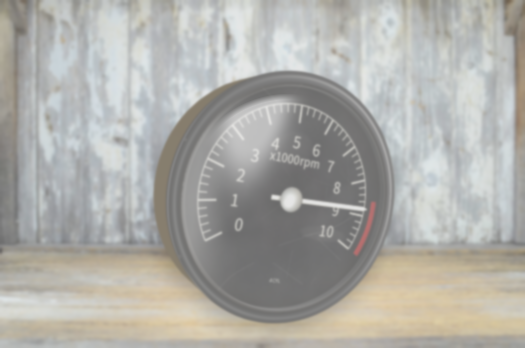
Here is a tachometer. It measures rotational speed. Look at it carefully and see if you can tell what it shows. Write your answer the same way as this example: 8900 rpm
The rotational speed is 8800 rpm
